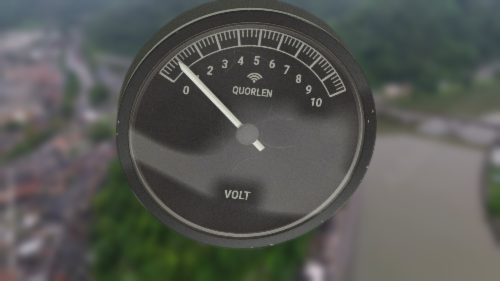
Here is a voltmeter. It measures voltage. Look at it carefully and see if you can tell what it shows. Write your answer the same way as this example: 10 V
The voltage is 1 V
